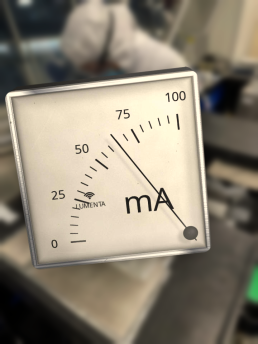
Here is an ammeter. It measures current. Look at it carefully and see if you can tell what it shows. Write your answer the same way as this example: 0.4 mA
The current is 65 mA
